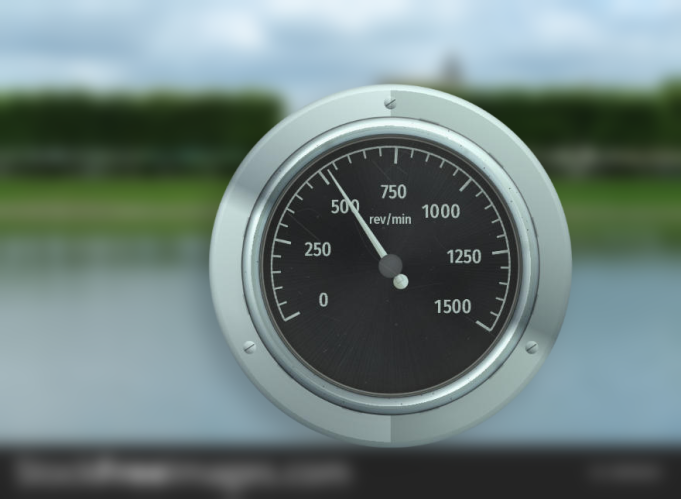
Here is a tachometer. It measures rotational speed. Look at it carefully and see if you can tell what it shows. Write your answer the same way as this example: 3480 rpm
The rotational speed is 525 rpm
